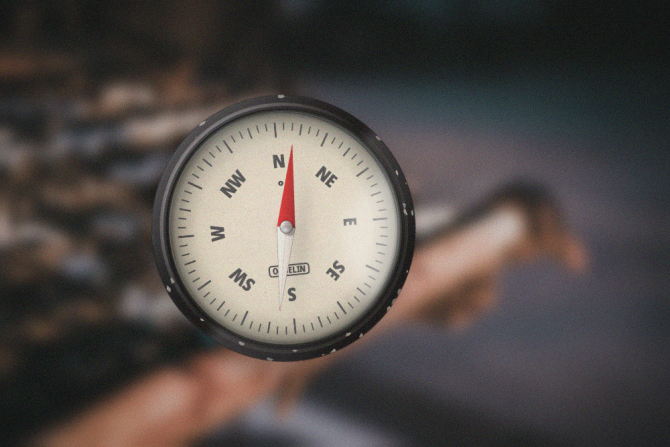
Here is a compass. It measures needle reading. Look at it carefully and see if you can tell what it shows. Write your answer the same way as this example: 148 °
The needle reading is 10 °
